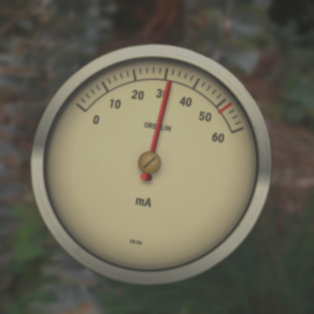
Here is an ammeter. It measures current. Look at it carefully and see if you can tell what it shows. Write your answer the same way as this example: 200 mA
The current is 32 mA
